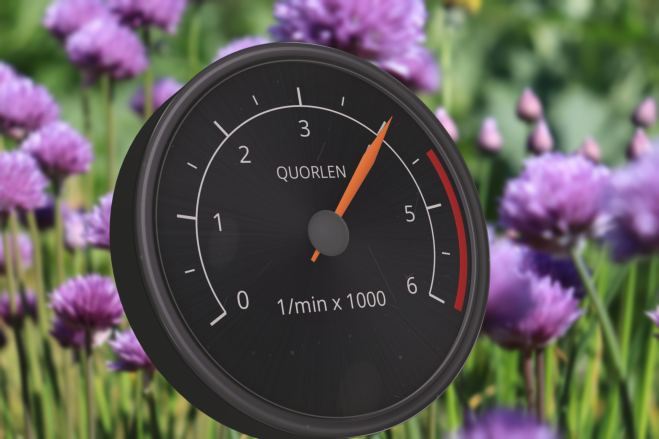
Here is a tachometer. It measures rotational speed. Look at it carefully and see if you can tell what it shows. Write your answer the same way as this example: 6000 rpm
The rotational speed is 4000 rpm
